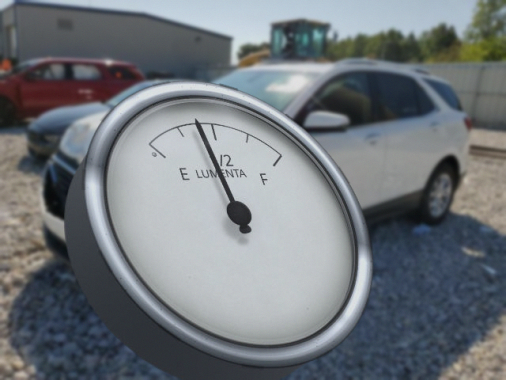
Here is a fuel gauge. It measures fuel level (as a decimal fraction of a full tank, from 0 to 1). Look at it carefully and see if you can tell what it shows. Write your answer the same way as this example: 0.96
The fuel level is 0.375
